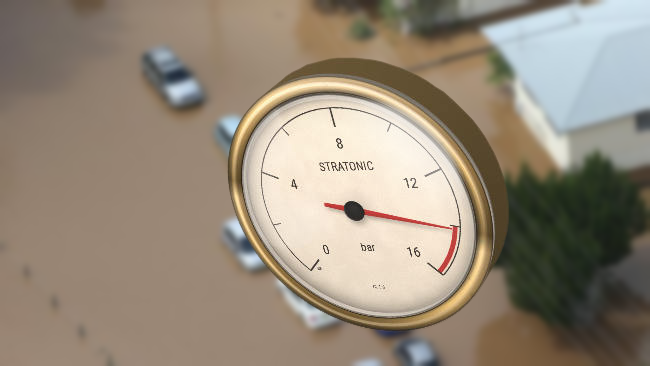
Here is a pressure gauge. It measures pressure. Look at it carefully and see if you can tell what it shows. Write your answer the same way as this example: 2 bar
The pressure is 14 bar
